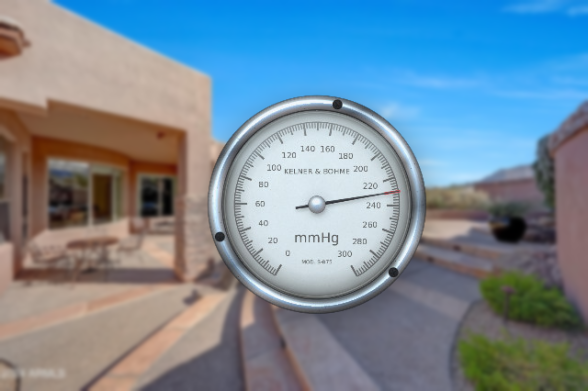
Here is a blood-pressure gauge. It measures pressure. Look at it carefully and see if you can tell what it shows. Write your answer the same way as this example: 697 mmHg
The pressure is 230 mmHg
